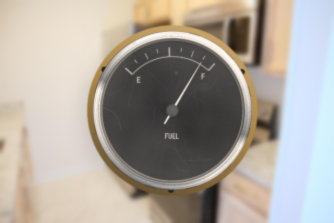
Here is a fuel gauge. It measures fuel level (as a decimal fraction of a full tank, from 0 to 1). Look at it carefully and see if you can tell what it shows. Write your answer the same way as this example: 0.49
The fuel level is 0.875
